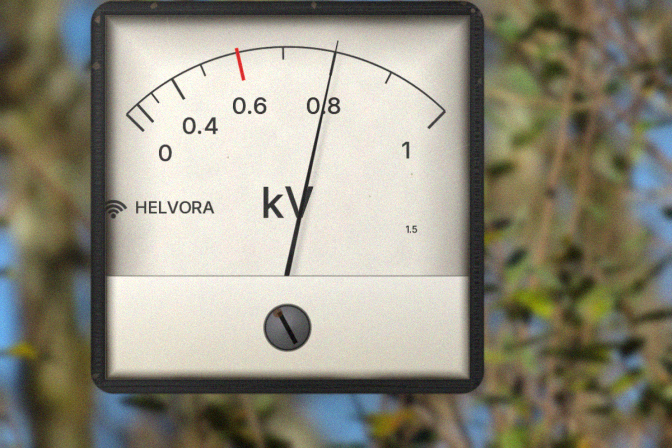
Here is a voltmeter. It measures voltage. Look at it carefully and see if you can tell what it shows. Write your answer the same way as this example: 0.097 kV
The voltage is 0.8 kV
